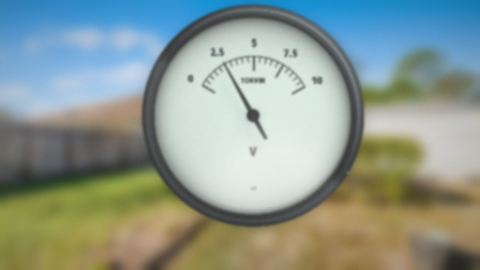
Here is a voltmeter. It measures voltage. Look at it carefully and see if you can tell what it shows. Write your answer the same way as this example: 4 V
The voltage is 2.5 V
